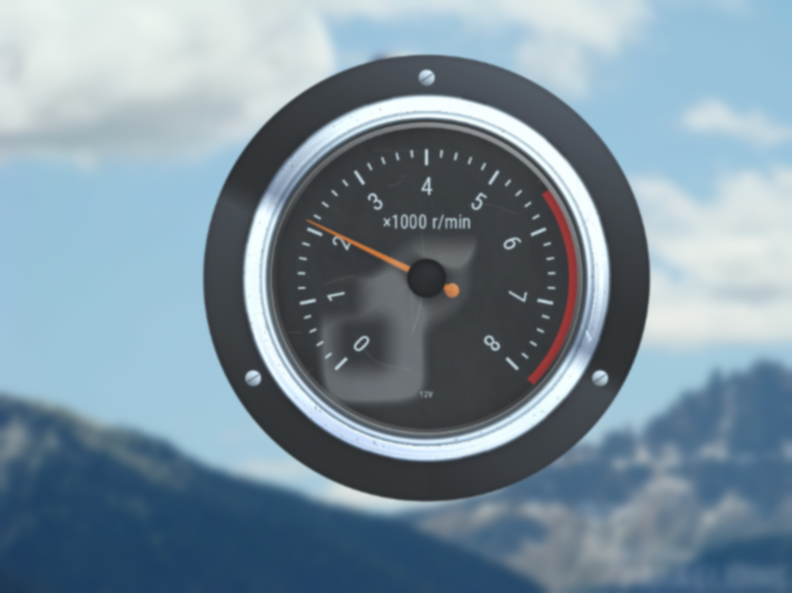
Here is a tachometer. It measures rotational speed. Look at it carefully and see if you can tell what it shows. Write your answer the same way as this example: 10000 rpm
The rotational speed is 2100 rpm
